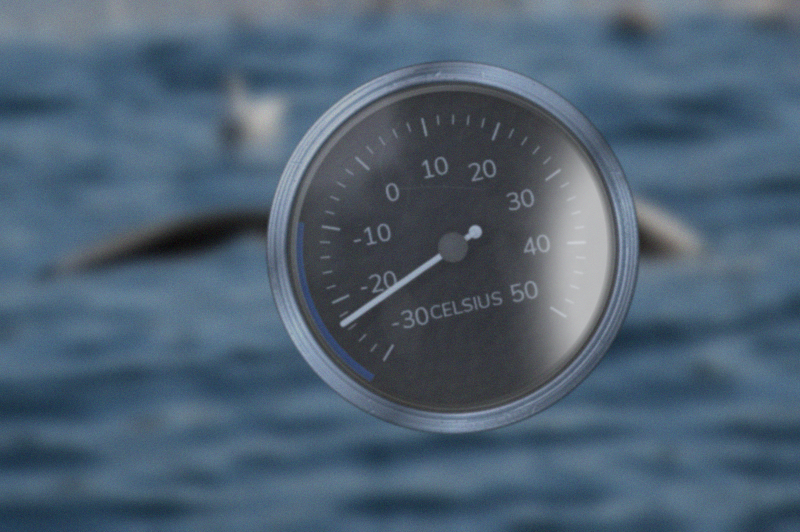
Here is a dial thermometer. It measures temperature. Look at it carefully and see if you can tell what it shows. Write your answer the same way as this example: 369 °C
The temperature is -23 °C
